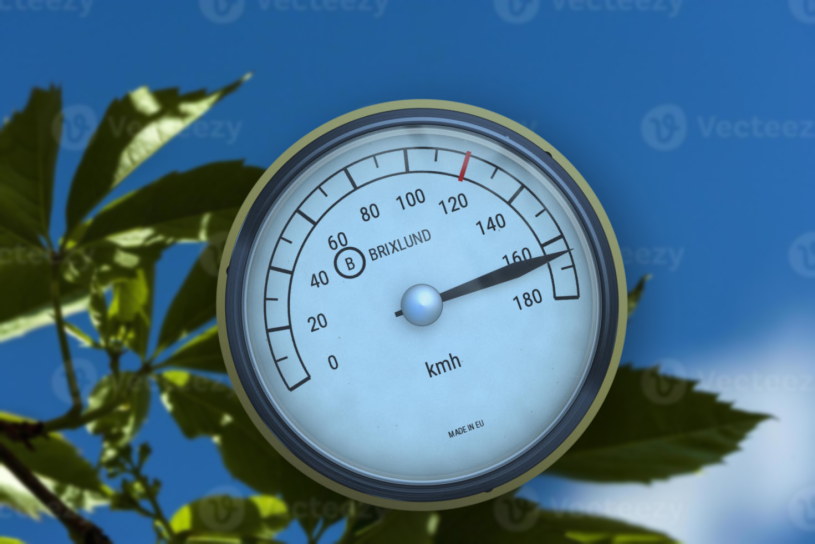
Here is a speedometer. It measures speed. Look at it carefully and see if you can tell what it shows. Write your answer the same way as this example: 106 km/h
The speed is 165 km/h
